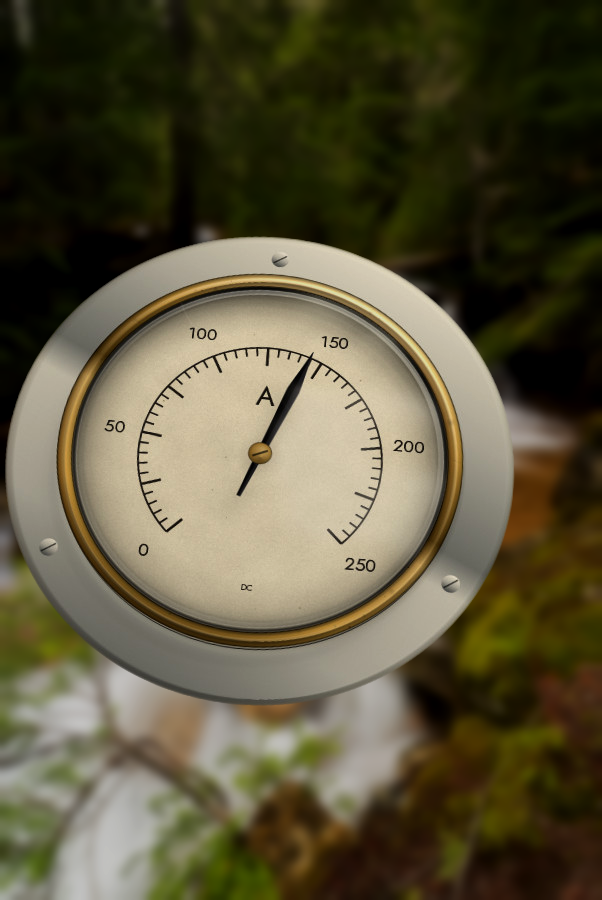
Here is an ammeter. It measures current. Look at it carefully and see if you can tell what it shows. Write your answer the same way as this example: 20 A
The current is 145 A
